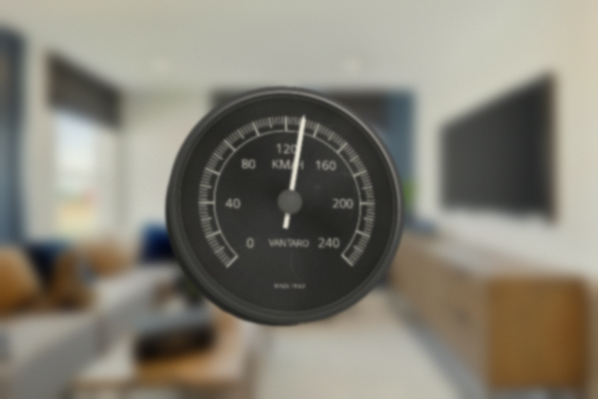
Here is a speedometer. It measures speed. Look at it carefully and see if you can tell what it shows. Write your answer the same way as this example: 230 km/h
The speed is 130 km/h
